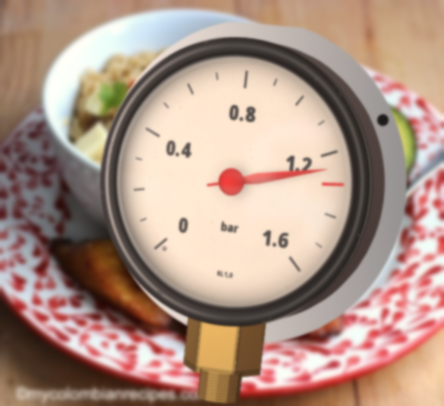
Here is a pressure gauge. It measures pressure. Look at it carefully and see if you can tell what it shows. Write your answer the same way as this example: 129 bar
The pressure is 1.25 bar
